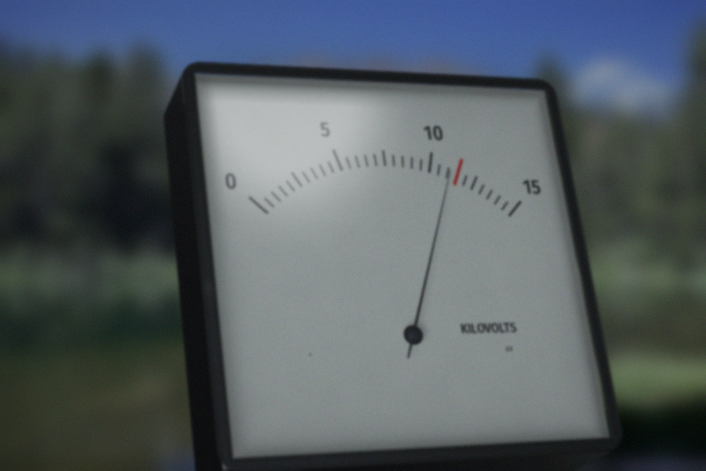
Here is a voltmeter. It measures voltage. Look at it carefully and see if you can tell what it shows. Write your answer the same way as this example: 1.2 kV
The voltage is 11 kV
